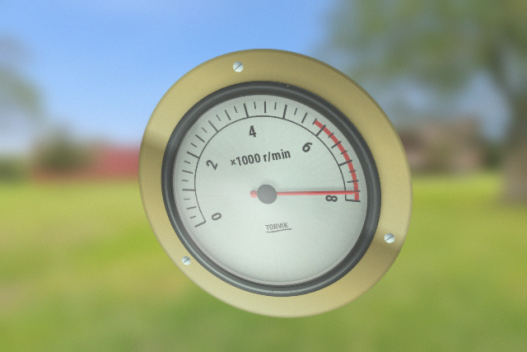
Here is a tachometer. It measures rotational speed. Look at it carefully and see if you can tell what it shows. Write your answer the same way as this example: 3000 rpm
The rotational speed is 7750 rpm
